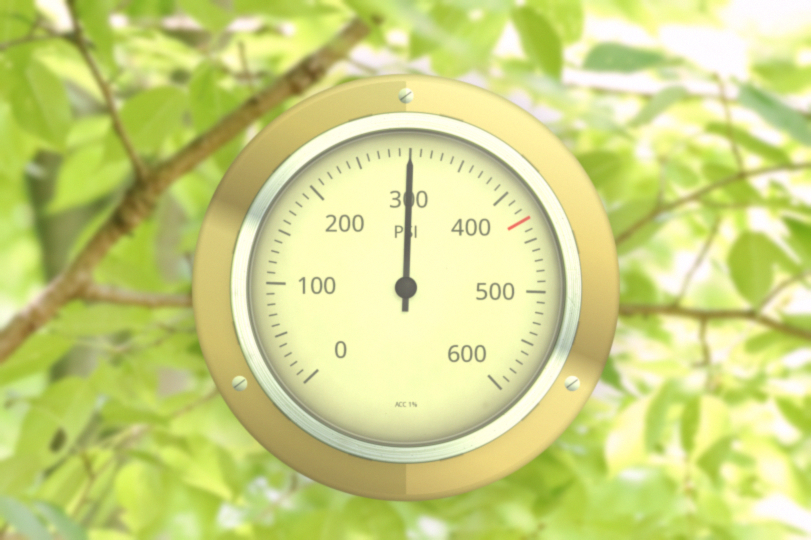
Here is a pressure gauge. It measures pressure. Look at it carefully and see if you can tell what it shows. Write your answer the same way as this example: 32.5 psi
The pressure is 300 psi
